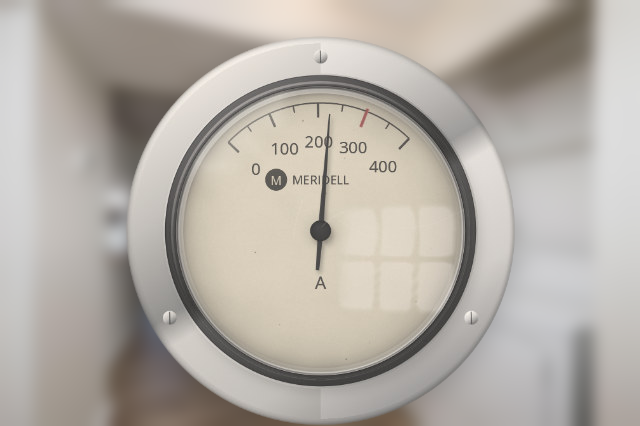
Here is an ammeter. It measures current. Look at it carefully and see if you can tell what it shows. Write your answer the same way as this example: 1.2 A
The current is 225 A
